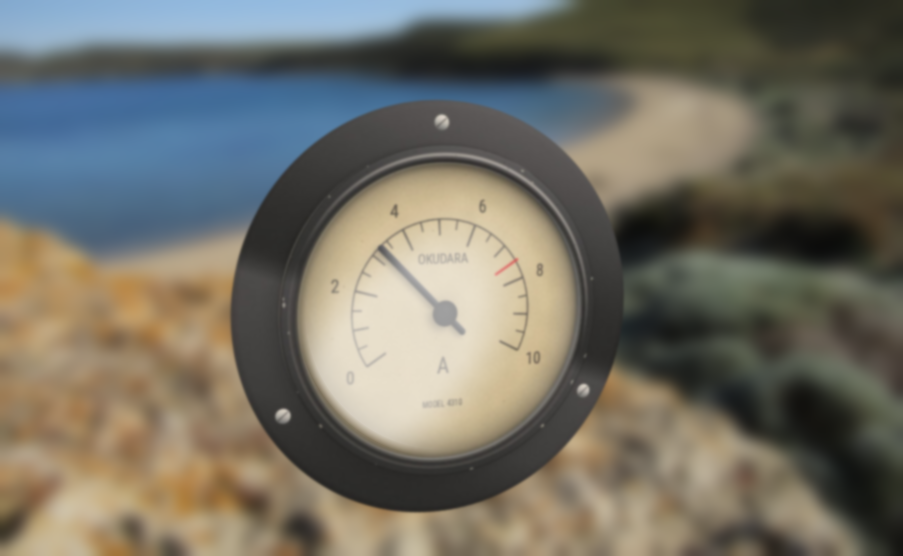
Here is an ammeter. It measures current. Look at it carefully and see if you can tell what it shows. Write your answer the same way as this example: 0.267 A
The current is 3.25 A
